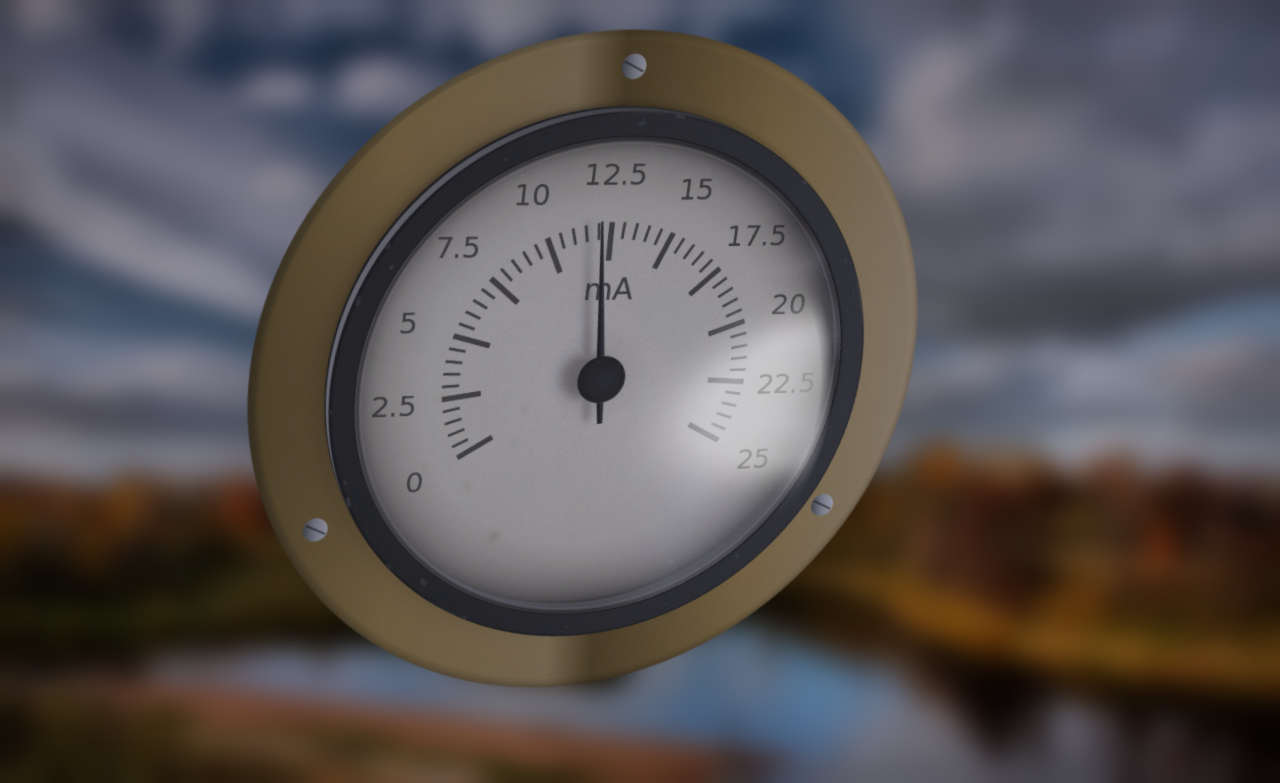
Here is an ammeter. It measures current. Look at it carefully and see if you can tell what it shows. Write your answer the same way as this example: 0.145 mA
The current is 12 mA
